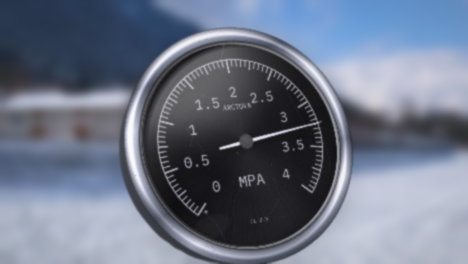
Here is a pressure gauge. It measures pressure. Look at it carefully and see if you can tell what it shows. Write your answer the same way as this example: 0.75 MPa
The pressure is 3.25 MPa
